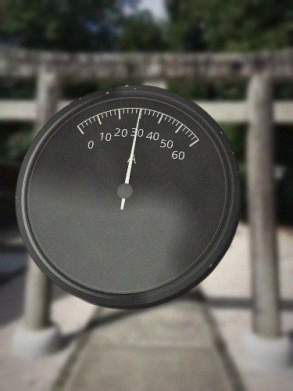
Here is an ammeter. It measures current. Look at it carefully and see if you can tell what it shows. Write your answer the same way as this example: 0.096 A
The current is 30 A
